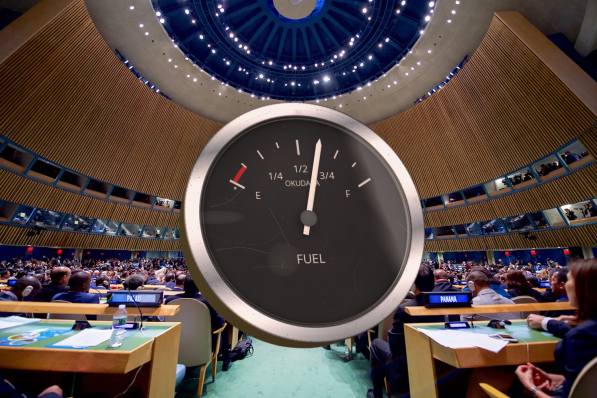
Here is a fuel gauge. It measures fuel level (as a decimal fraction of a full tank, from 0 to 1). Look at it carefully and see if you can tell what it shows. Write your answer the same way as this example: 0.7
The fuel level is 0.625
